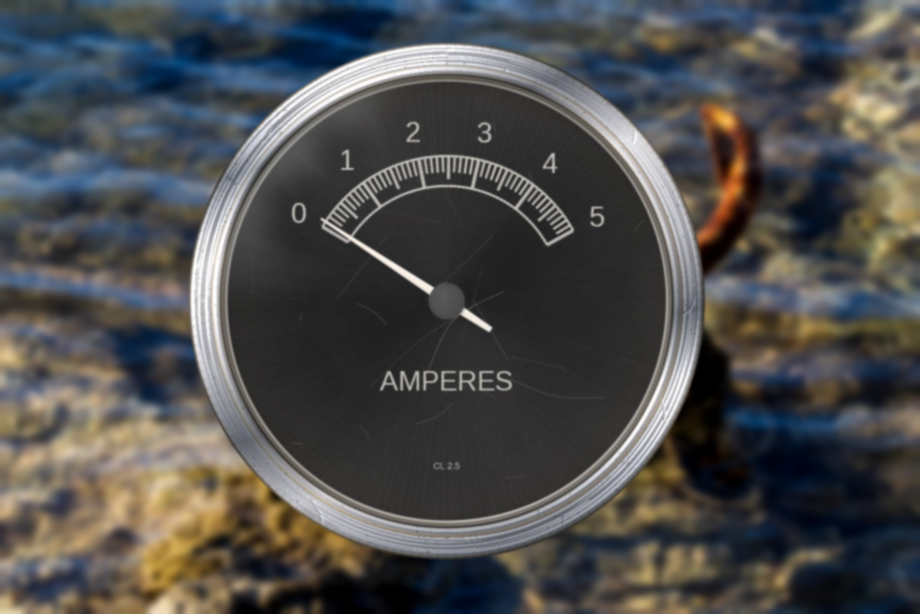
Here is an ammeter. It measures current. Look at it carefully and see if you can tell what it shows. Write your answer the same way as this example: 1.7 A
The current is 0.1 A
